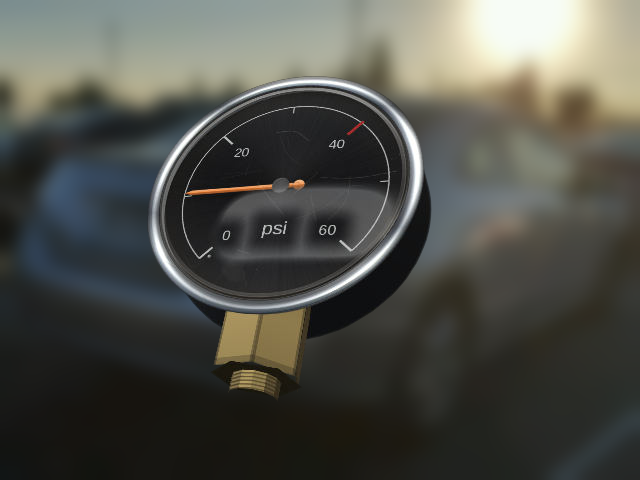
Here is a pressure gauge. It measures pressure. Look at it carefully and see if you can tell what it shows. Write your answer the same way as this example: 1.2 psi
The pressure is 10 psi
